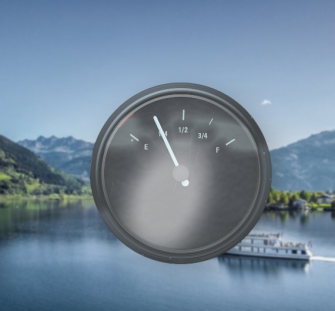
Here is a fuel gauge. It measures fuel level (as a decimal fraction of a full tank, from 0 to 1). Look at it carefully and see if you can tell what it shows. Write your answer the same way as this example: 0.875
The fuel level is 0.25
